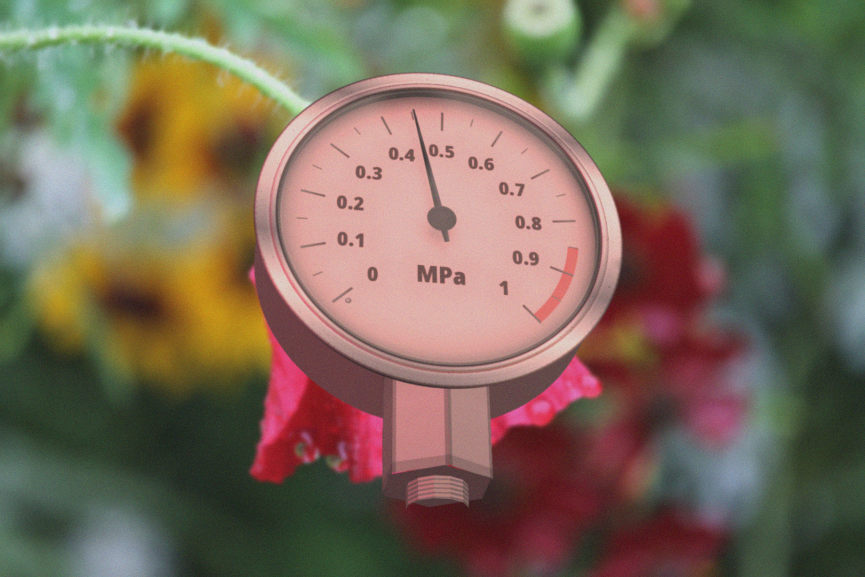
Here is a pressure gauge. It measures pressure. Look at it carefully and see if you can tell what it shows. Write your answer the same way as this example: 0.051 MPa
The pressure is 0.45 MPa
